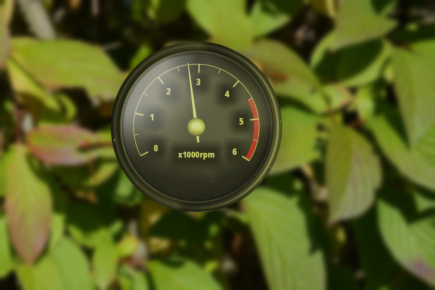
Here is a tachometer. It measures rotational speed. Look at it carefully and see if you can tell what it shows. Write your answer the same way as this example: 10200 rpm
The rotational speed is 2750 rpm
